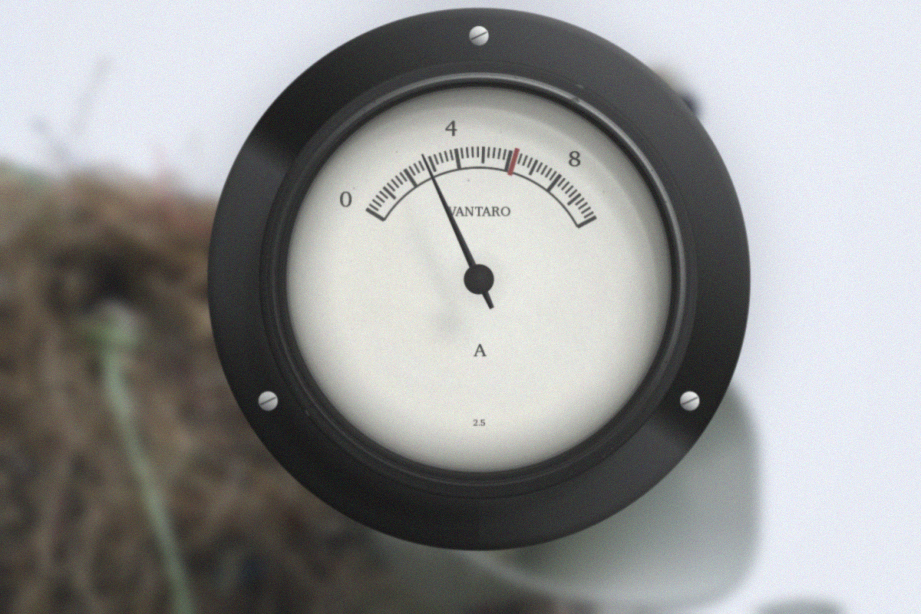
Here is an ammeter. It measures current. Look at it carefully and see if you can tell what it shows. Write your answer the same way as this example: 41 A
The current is 2.8 A
